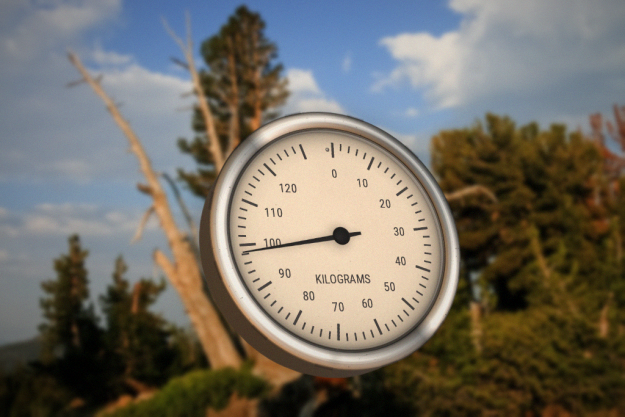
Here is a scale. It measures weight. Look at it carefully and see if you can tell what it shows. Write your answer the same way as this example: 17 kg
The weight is 98 kg
